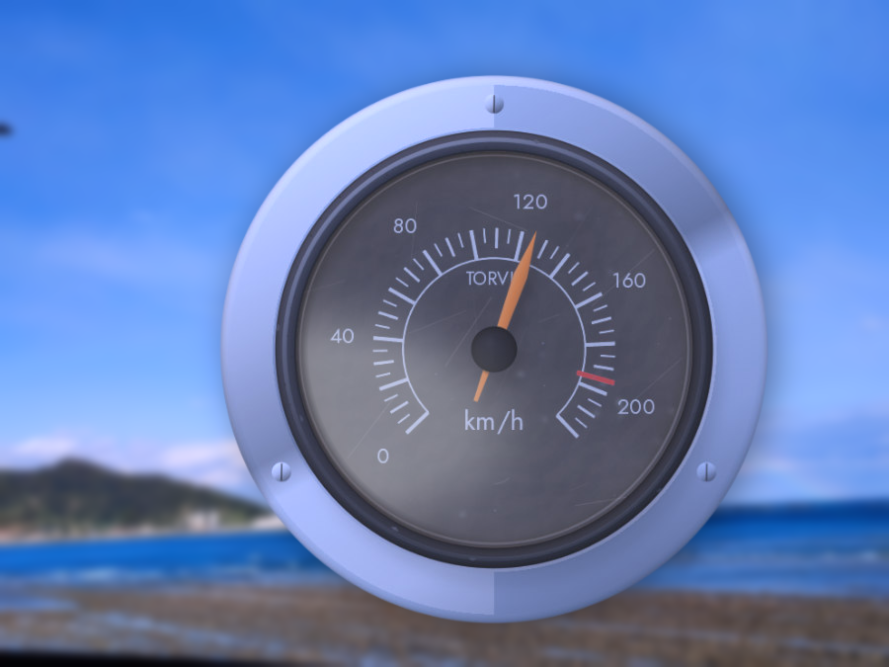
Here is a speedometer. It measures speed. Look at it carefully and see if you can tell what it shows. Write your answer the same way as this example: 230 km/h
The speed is 125 km/h
